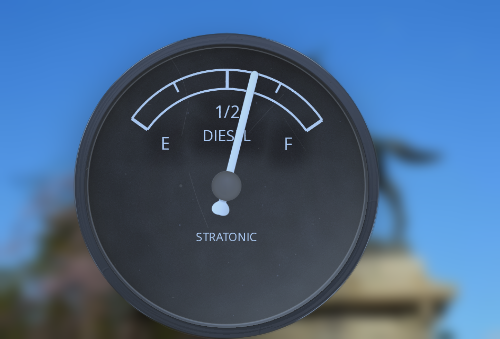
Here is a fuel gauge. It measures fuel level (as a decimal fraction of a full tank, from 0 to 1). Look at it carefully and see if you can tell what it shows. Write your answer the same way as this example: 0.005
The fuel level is 0.625
